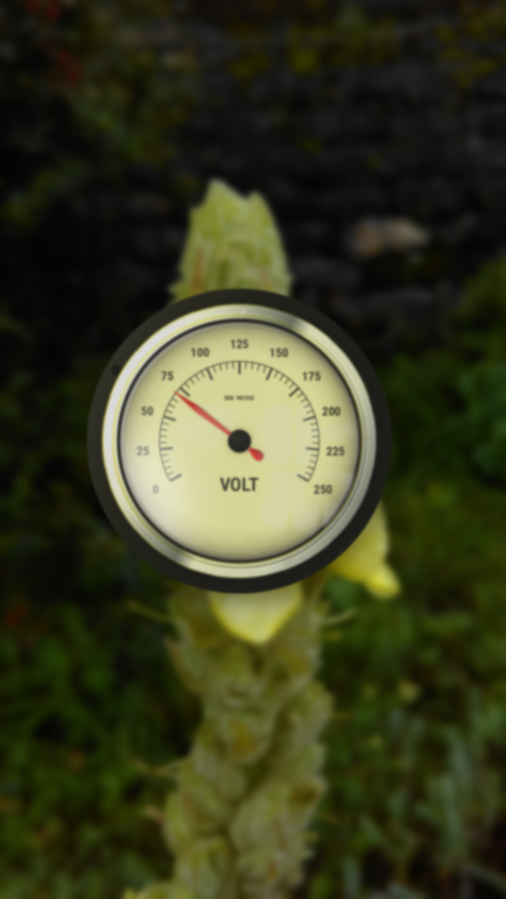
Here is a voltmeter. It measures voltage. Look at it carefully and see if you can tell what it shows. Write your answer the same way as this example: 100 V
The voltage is 70 V
